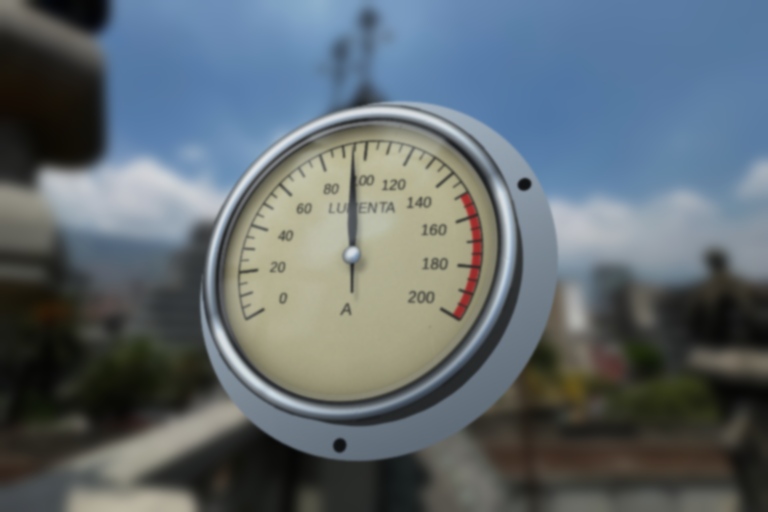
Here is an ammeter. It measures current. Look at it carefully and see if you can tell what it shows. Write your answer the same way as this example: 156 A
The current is 95 A
